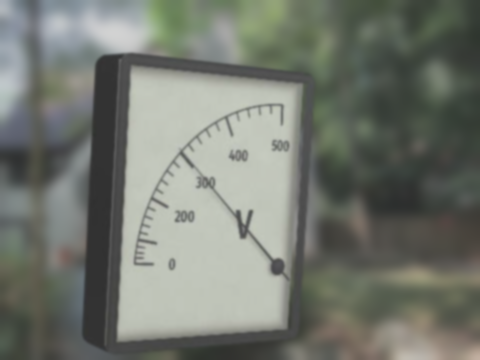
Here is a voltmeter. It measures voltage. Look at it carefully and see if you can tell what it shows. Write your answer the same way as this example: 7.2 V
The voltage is 300 V
